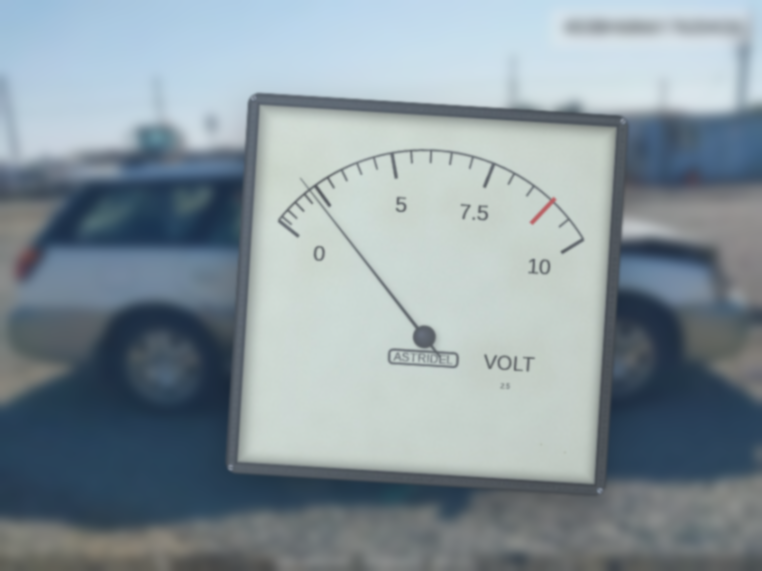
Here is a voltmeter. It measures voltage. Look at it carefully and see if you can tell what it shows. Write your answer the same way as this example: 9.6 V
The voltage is 2.25 V
